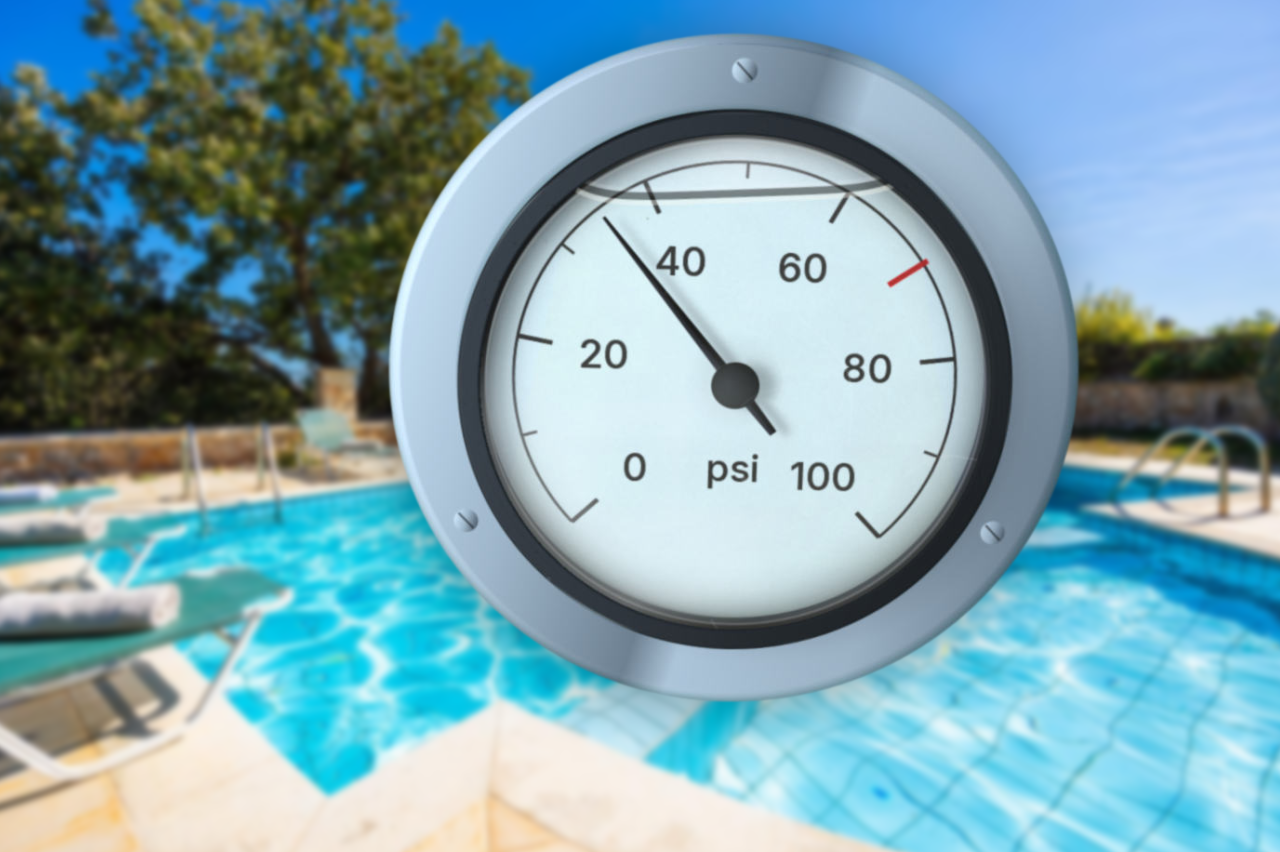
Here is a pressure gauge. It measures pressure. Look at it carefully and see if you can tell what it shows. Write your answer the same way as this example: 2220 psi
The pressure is 35 psi
